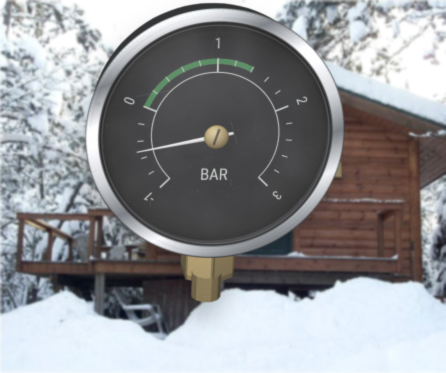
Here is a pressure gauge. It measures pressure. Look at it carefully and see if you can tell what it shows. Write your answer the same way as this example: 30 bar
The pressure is -0.5 bar
